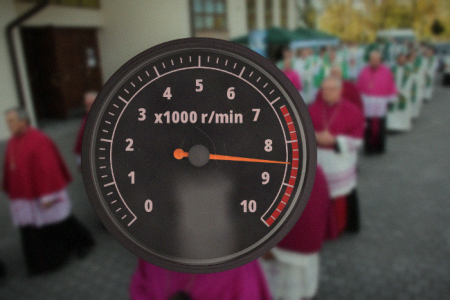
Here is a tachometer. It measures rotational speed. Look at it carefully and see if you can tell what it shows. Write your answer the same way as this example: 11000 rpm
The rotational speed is 8500 rpm
